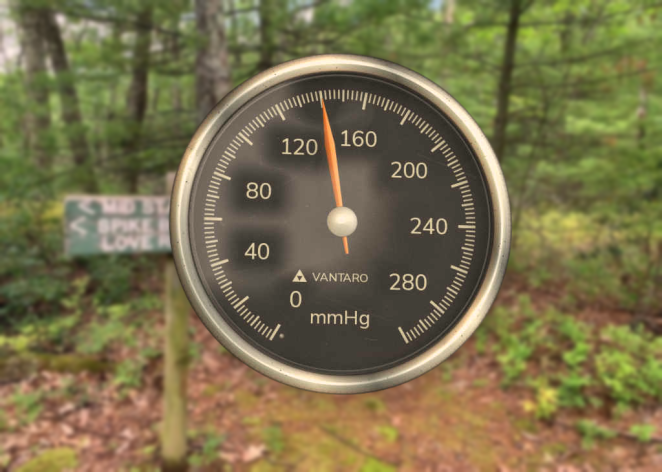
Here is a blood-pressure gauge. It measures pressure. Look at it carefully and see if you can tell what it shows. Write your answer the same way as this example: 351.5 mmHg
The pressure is 140 mmHg
